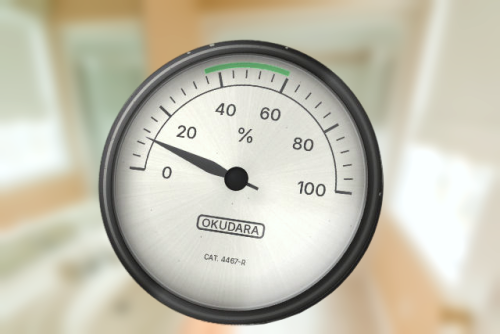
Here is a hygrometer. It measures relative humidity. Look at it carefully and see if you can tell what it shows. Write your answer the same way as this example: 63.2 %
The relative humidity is 10 %
